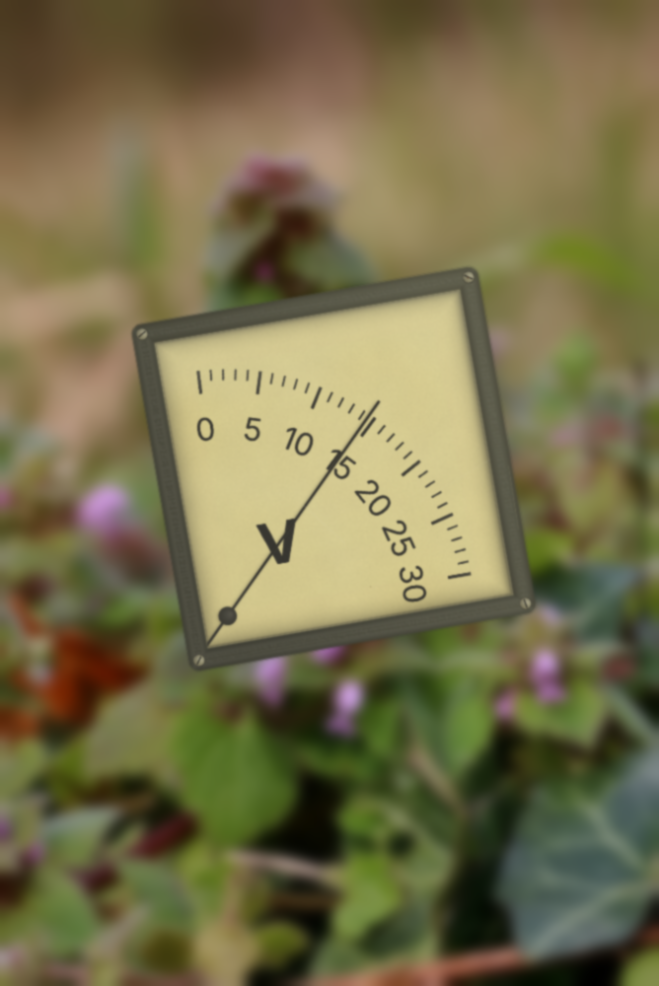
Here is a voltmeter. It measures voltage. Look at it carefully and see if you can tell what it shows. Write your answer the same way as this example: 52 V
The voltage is 14.5 V
